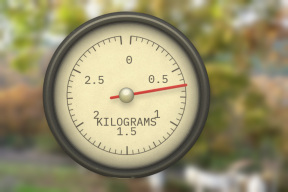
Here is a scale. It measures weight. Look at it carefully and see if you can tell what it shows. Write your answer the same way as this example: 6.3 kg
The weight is 0.65 kg
